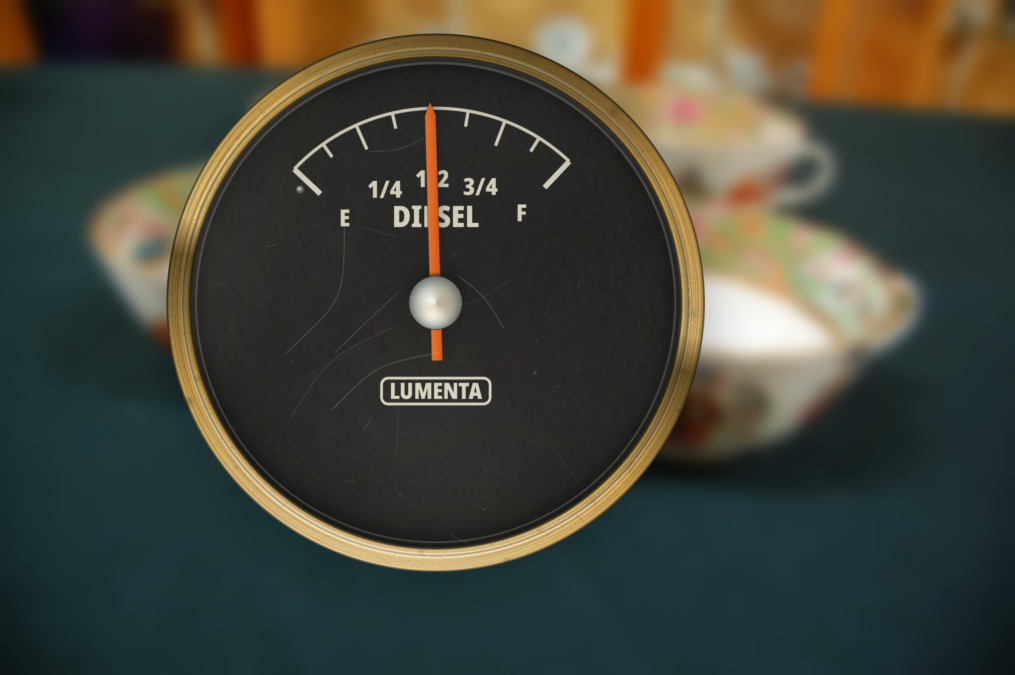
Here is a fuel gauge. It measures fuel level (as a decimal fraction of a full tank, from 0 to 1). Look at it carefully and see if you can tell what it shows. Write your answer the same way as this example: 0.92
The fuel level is 0.5
